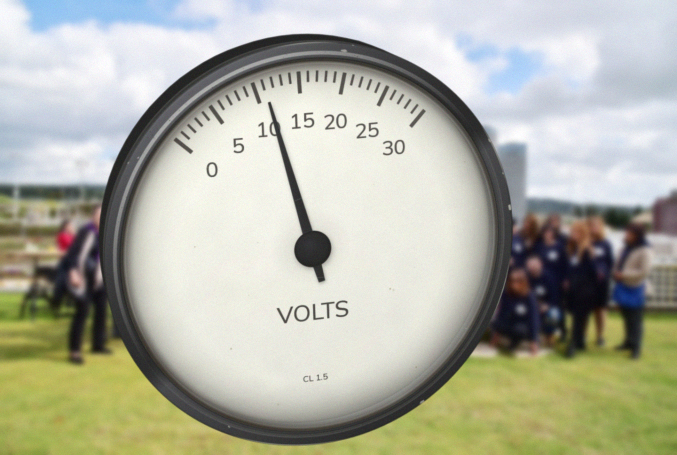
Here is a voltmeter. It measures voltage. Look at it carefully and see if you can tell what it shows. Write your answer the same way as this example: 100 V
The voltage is 11 V
